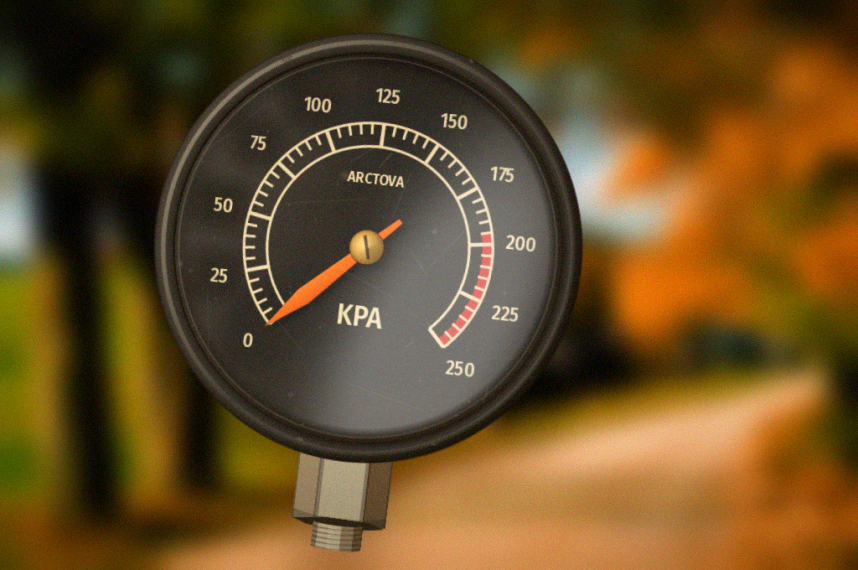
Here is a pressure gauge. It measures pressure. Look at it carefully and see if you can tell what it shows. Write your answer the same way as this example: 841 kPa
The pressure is 0 kPa
